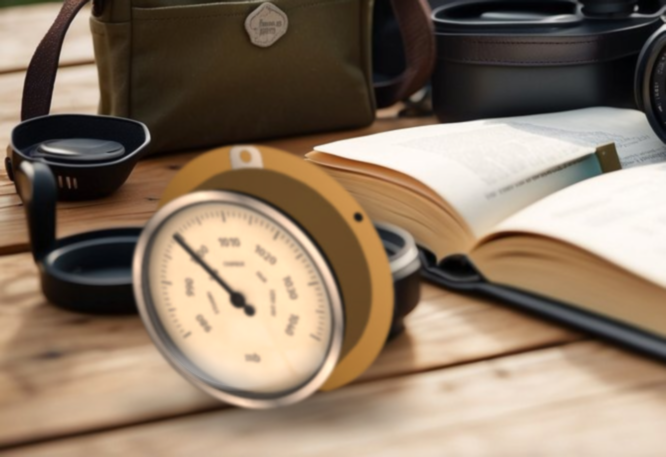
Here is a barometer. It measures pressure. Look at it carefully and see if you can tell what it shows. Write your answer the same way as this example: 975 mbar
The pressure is 1000 mbar
